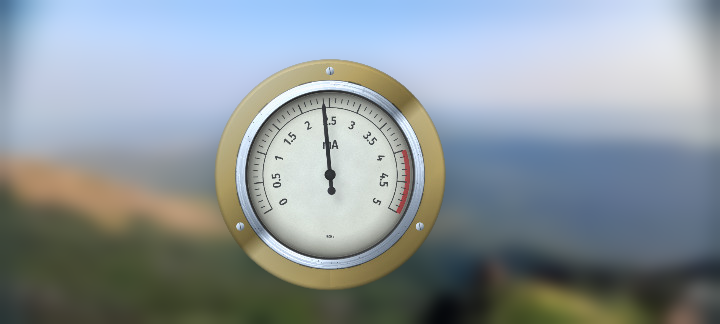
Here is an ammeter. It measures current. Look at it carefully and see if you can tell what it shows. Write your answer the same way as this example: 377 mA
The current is 2.4 mA
